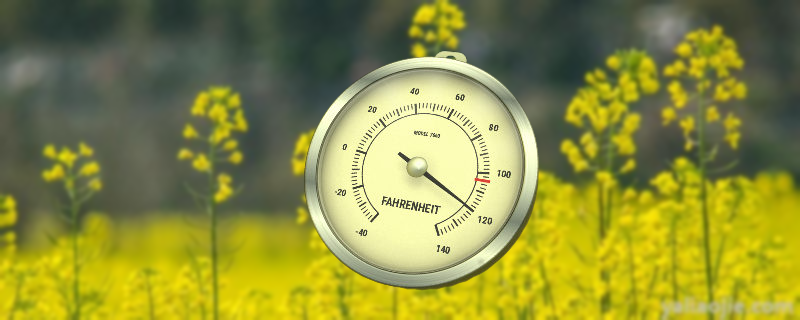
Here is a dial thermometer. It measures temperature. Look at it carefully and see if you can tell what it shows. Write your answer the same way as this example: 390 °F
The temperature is 120 °F
